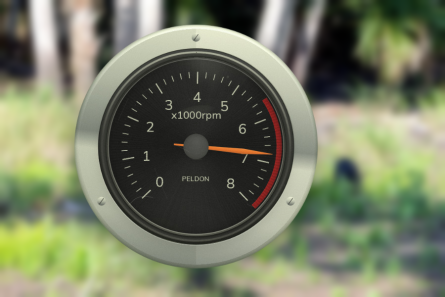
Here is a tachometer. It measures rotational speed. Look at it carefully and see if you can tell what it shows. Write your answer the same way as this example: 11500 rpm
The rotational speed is 6800 rpm
